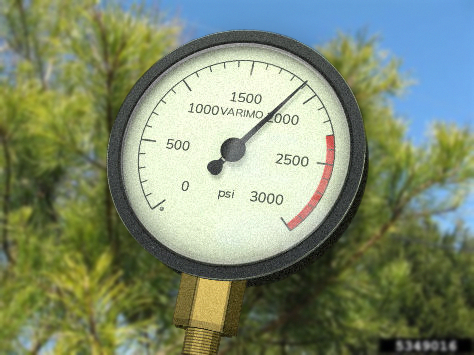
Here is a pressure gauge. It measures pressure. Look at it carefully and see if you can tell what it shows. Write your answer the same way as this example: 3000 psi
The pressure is 1900 psi
